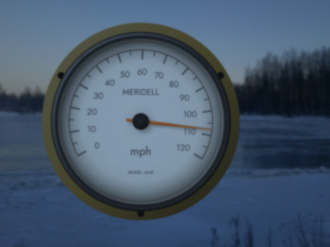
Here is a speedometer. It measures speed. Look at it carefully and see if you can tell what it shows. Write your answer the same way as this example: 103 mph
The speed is 107.5 mph
